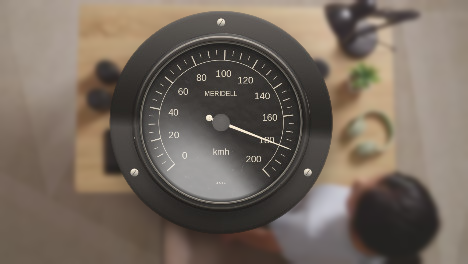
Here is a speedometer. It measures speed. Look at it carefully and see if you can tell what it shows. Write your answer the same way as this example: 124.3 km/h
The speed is 180 km/h
